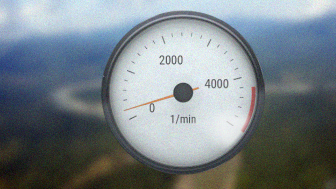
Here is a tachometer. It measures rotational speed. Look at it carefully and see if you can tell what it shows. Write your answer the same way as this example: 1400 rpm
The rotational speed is 200 rpm
